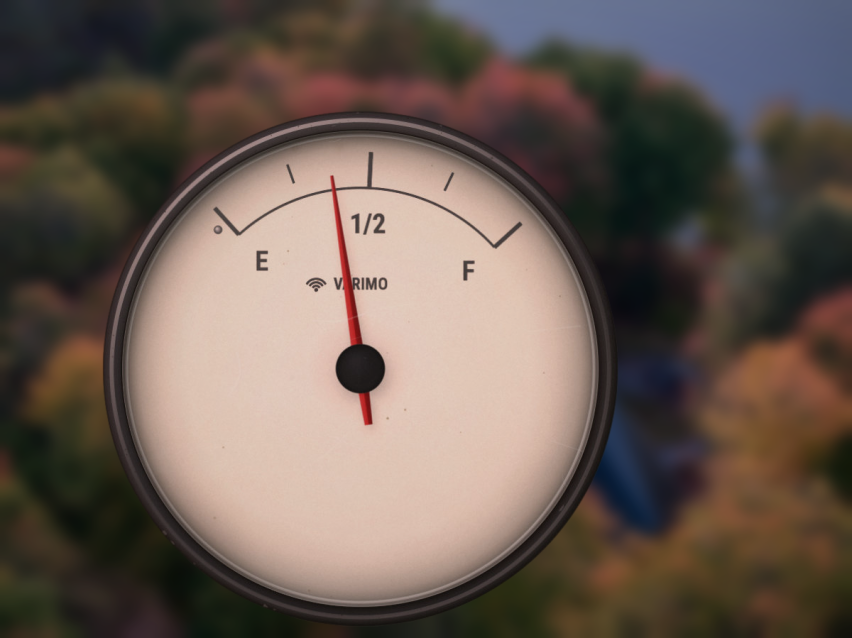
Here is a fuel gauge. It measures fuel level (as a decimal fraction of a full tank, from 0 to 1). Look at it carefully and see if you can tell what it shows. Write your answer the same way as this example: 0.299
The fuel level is 0.375
